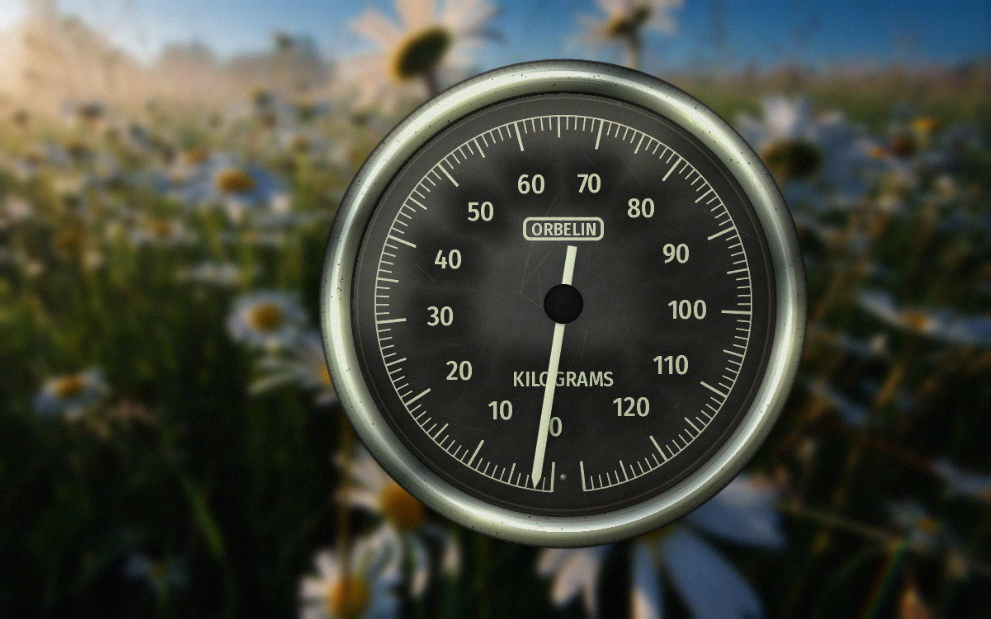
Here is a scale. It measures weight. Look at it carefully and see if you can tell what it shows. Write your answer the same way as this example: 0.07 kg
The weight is 2 kg
